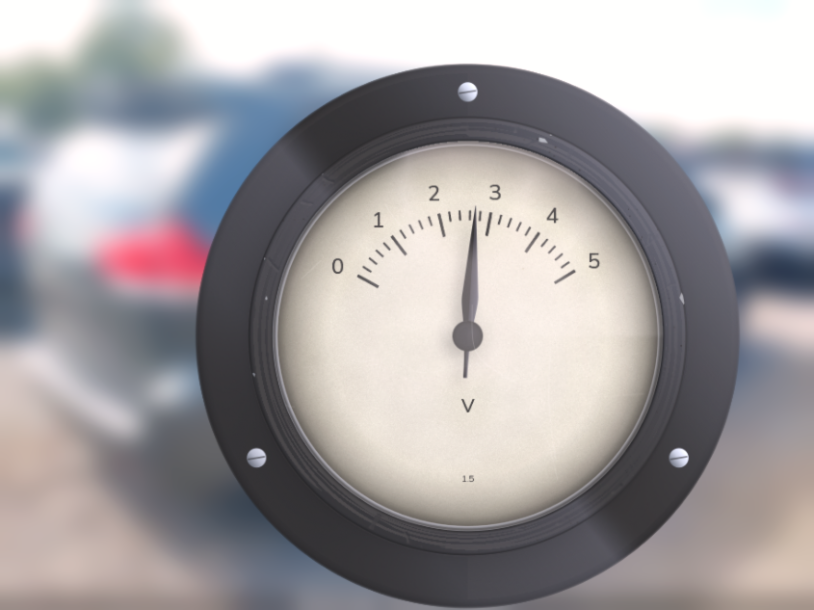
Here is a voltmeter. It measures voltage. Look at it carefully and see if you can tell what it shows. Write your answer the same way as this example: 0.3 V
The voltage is 2.7 V
